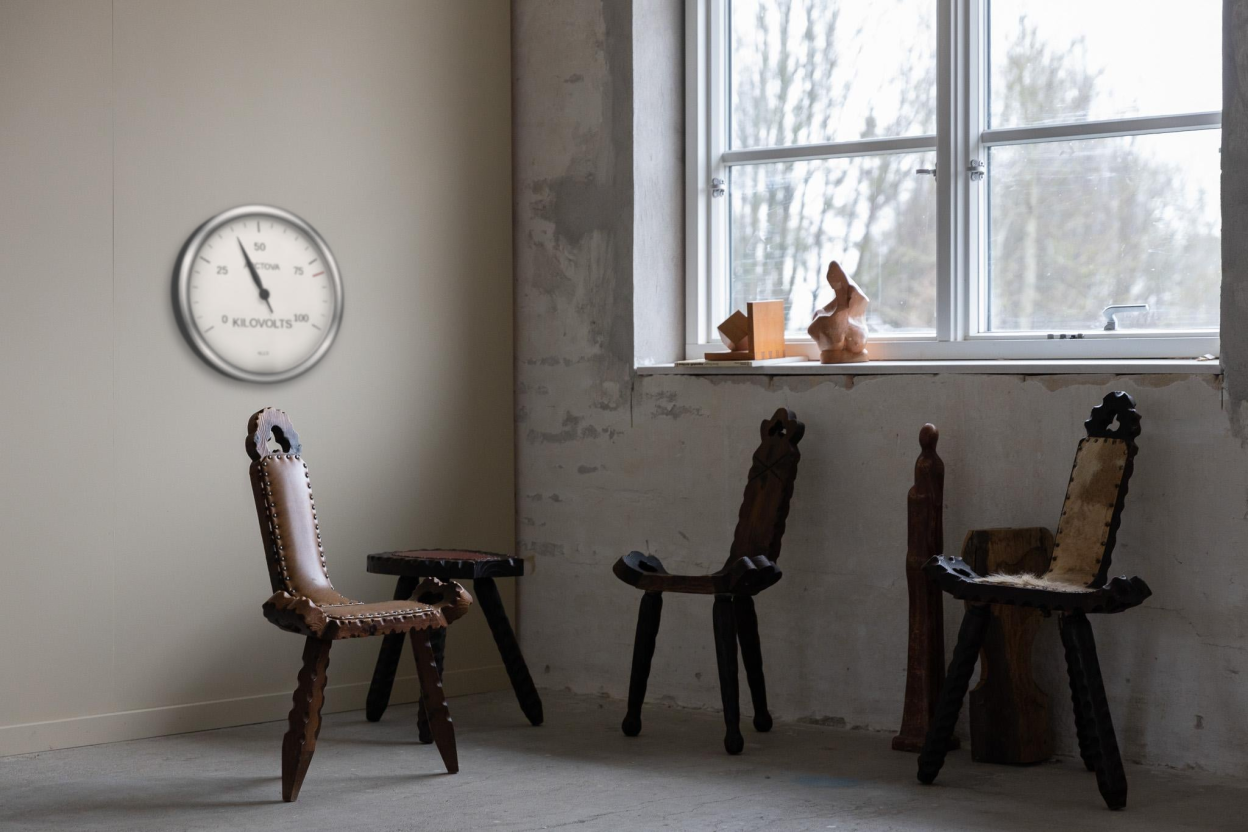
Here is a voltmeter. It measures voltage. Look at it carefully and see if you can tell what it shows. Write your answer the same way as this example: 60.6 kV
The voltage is 40 kV
